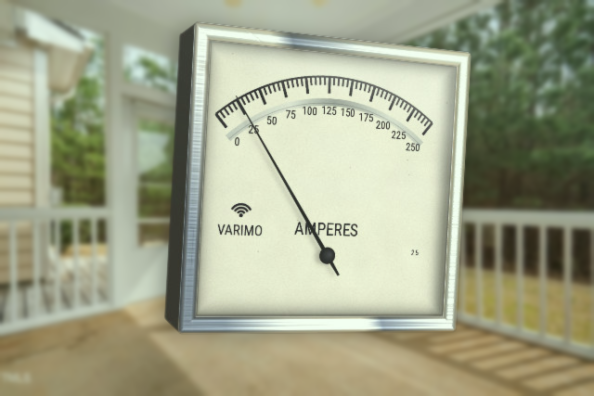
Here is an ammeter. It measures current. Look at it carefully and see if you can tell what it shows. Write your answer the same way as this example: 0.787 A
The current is 25 A
